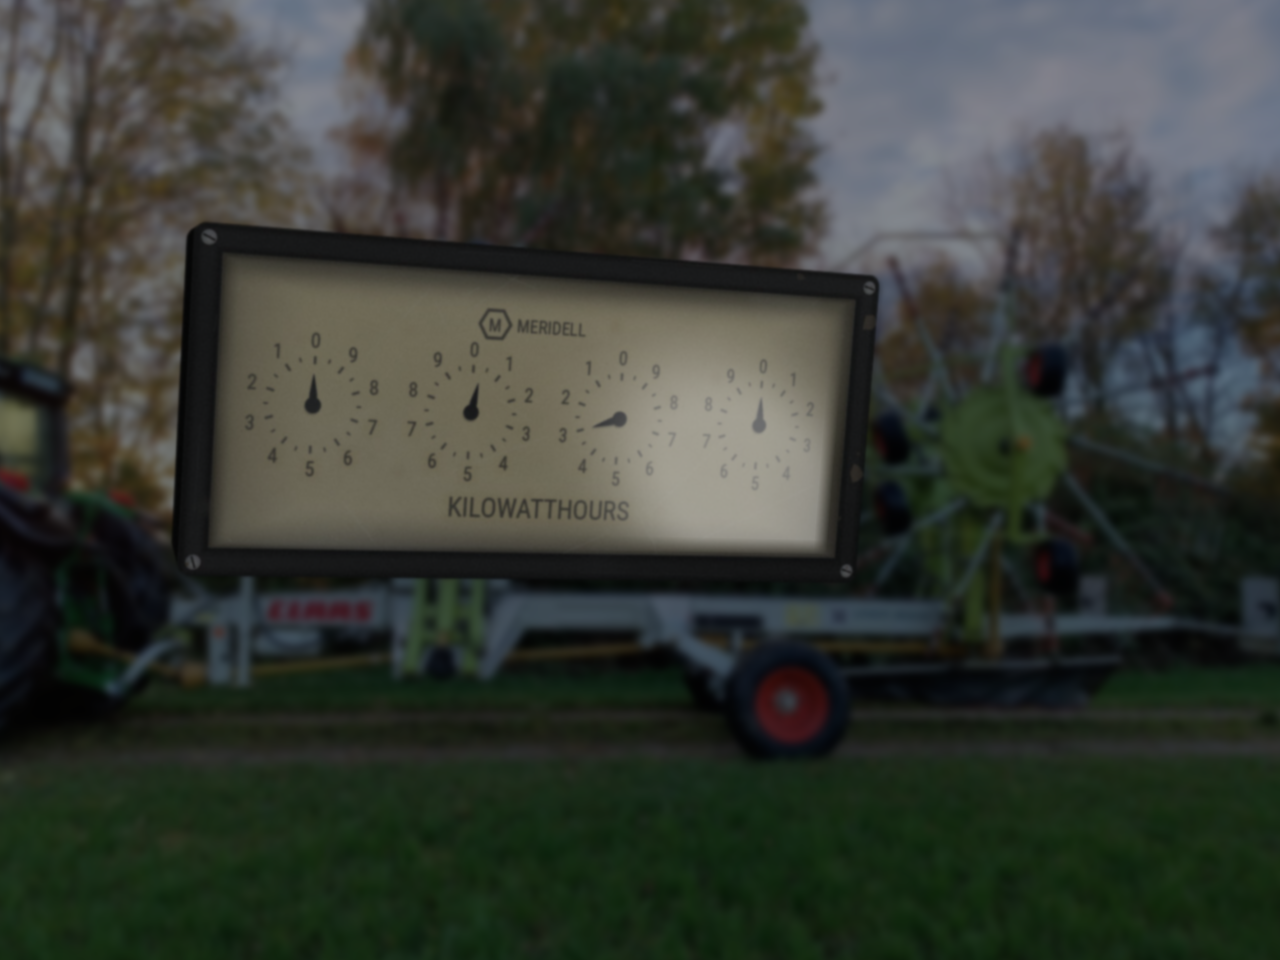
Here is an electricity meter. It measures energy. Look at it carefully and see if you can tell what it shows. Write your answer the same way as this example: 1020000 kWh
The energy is 30 kWh
